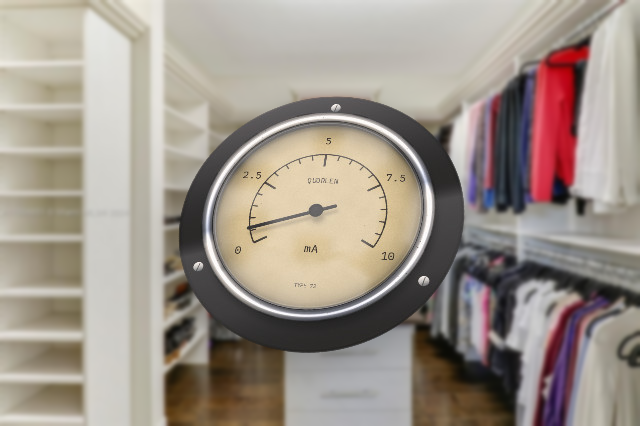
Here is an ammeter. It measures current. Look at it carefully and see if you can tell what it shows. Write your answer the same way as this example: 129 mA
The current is 0.5 mA
